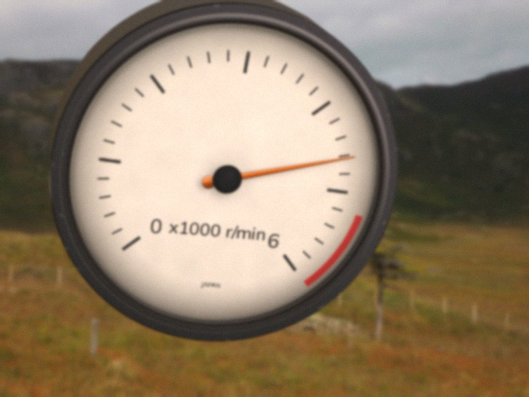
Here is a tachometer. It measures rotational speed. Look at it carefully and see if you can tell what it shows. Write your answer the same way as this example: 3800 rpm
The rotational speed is 4600 rpm
